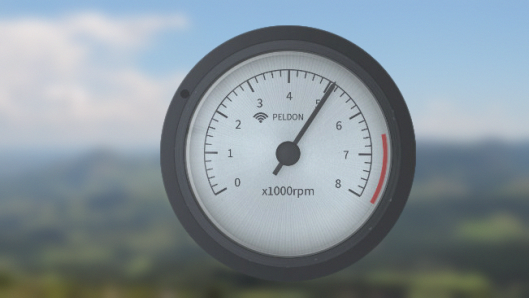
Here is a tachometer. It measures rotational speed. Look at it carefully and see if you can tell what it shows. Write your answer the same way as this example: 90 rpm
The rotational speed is 5100 rpm
